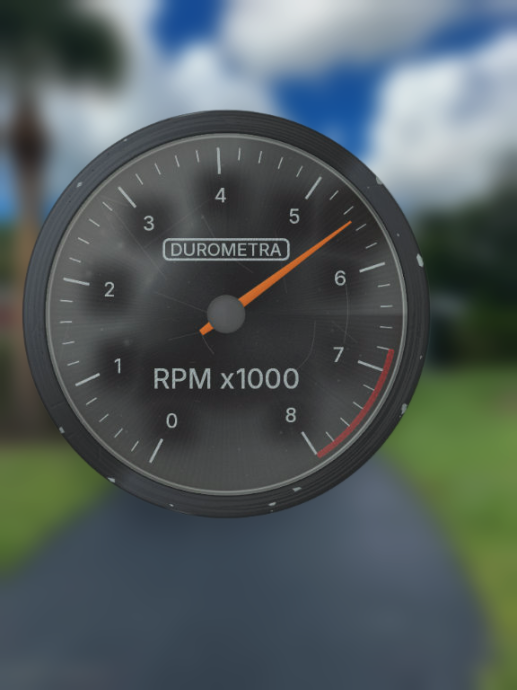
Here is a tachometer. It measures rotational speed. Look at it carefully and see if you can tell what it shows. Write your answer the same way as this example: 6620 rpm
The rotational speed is 5500 rpm
